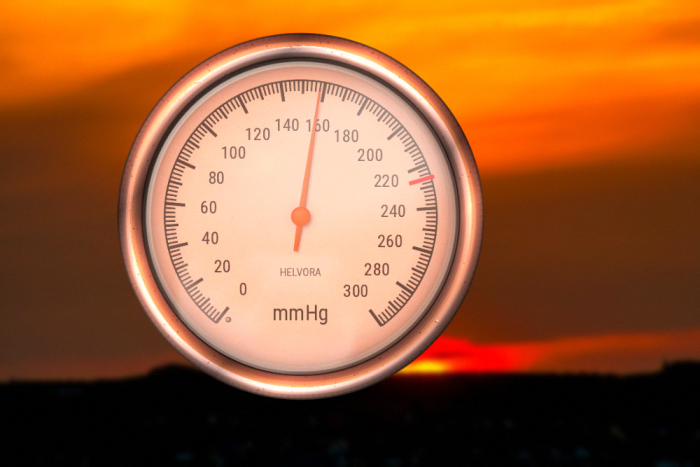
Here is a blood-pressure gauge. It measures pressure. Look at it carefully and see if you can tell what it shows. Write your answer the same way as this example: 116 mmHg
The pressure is 158 mmHg
